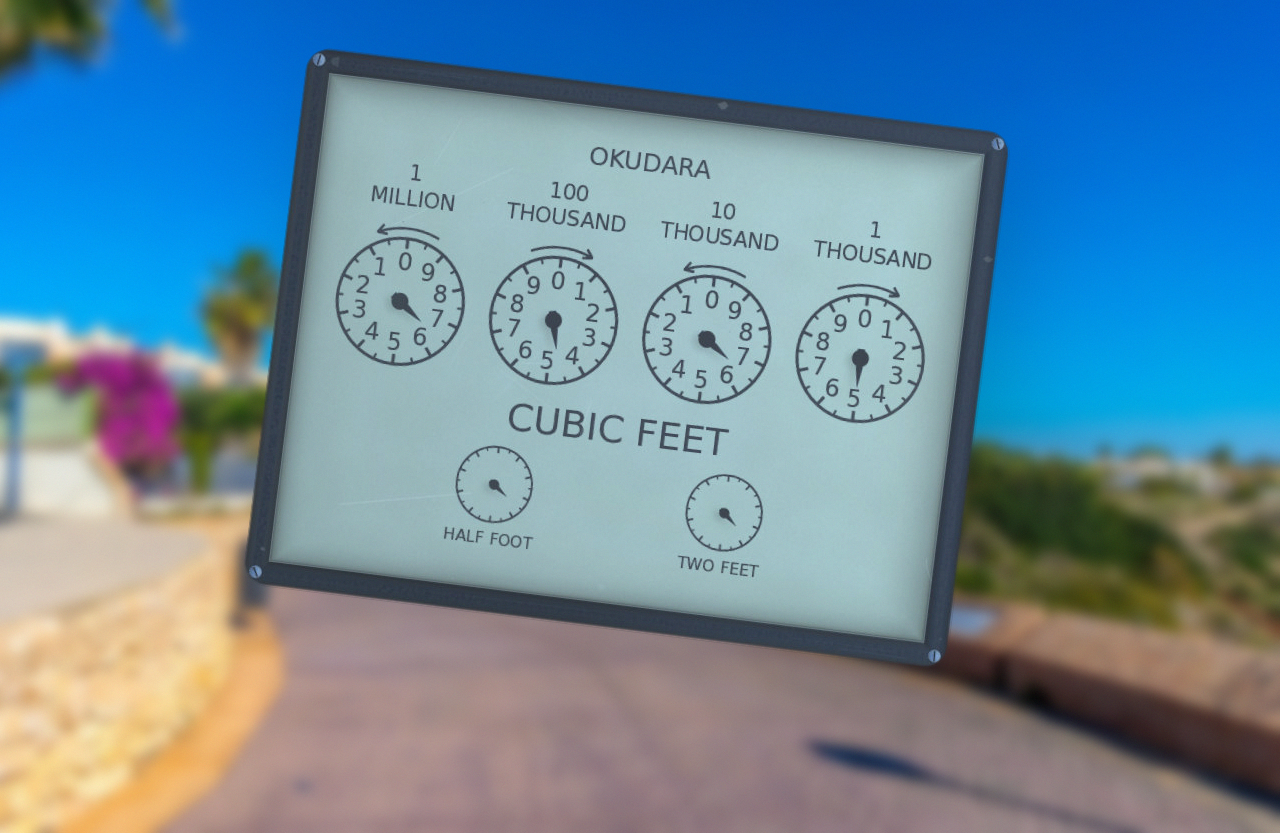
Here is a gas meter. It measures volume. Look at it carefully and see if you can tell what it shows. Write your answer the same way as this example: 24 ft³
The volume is 646500 ft³
